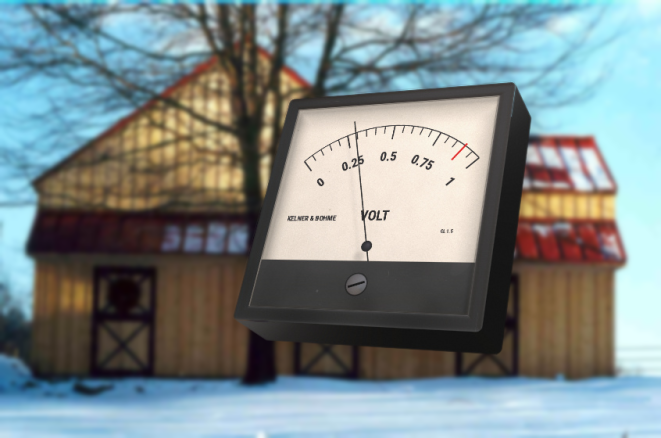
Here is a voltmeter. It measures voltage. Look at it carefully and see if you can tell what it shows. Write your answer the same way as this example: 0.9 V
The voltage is 0.3 V
